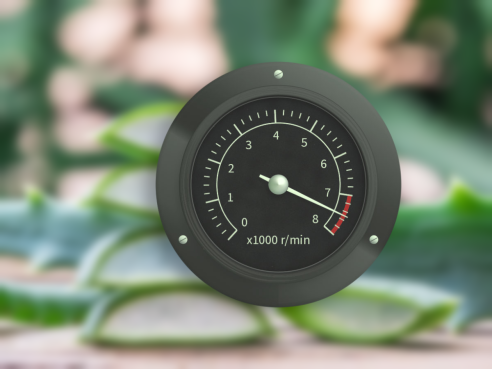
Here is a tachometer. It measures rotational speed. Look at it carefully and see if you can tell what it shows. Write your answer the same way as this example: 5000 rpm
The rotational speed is 7500 rpm
